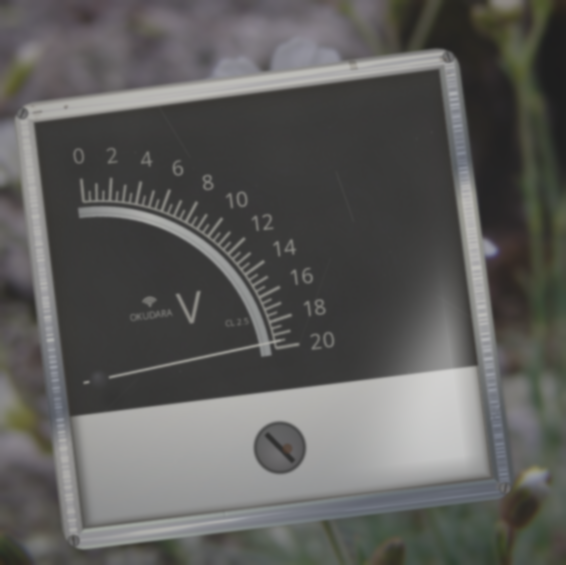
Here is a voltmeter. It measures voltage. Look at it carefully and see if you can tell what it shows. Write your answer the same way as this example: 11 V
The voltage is 19.5 V
